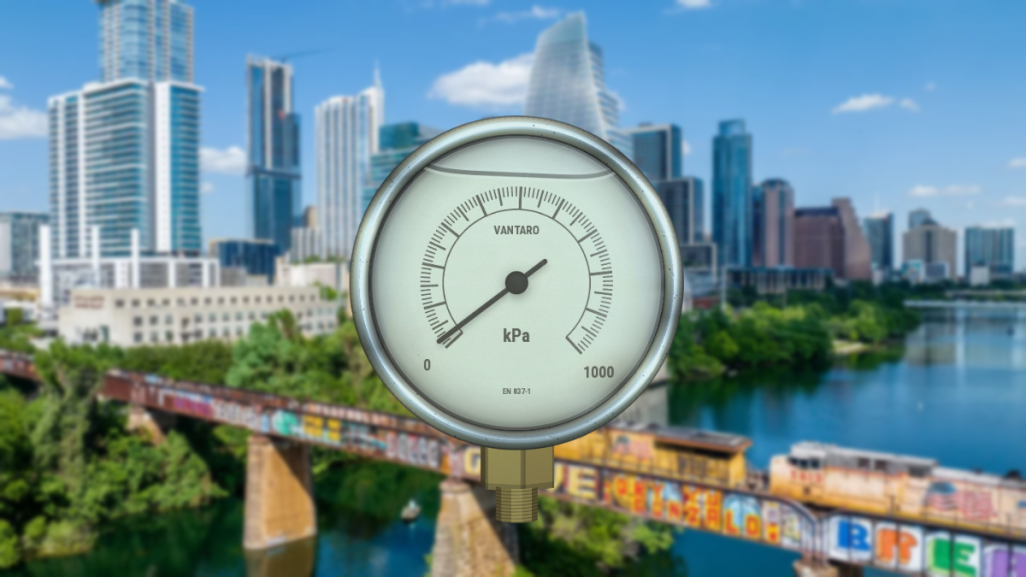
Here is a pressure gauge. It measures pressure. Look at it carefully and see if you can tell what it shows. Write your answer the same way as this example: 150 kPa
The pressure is 20 kPa
